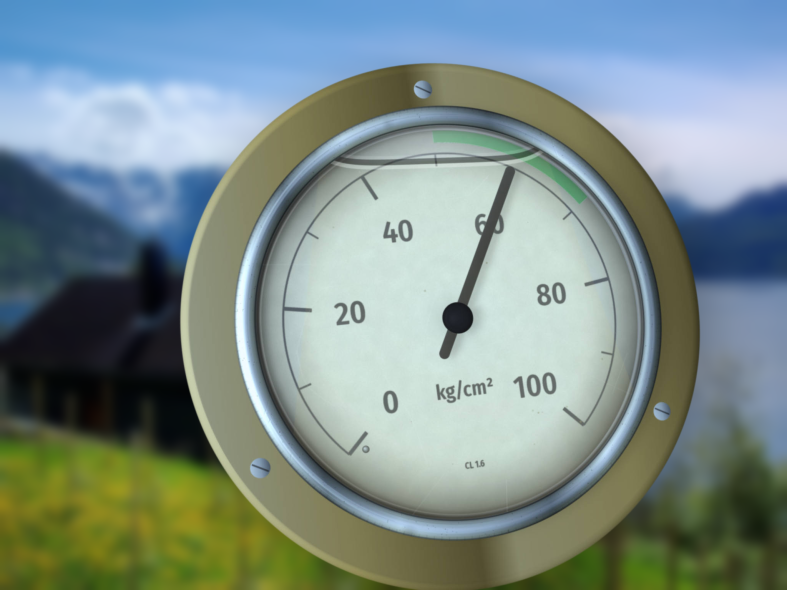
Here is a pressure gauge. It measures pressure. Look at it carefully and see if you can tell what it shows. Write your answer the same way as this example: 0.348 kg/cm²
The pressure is 60 kg/cm²
